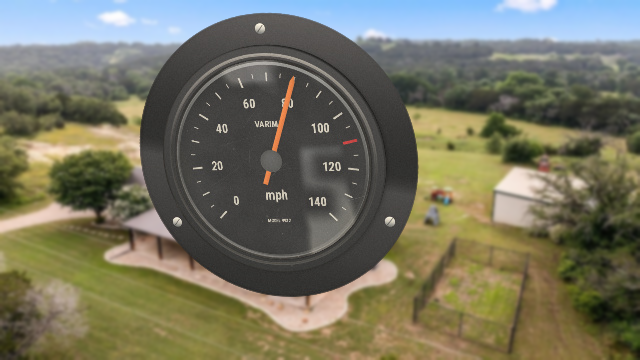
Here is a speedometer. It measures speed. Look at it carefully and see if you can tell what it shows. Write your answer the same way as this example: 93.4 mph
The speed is 80 mph
